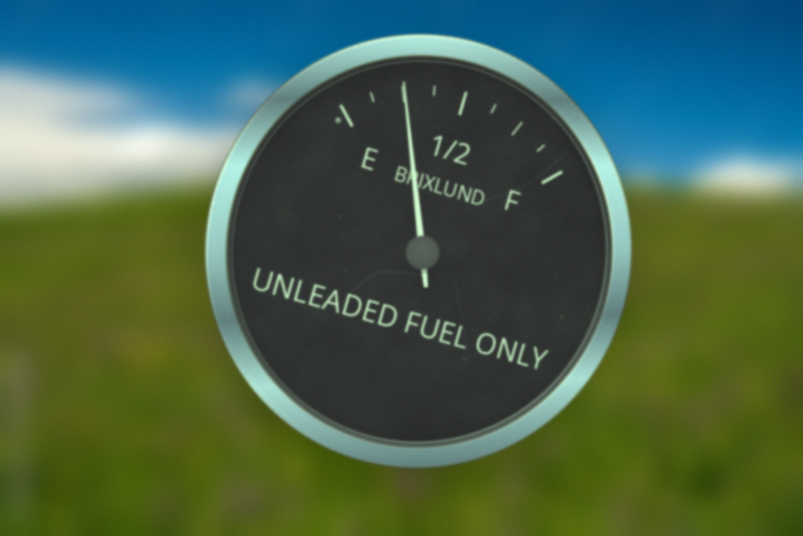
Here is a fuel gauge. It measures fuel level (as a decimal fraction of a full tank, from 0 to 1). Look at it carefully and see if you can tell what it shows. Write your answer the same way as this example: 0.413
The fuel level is 0.25
